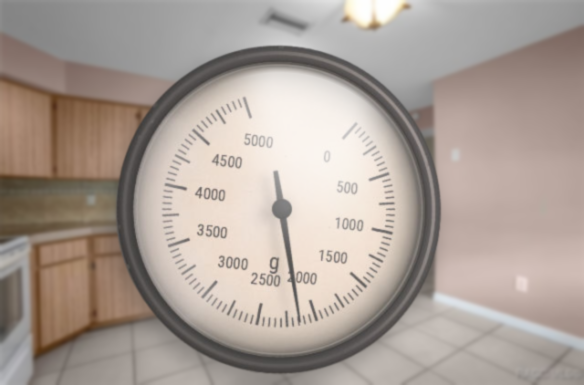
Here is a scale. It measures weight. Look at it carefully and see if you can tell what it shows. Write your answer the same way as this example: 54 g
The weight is 2150 g
